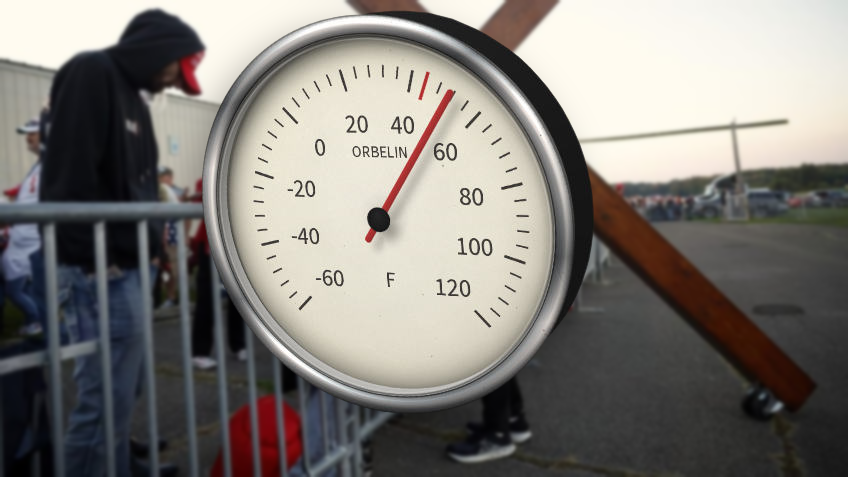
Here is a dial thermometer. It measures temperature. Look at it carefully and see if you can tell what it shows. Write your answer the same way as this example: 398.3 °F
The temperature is 52 °F
